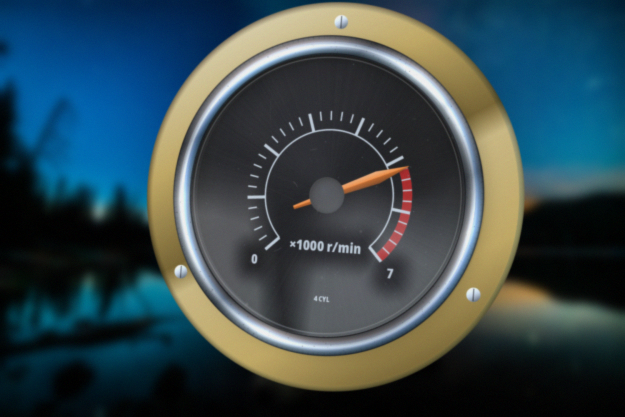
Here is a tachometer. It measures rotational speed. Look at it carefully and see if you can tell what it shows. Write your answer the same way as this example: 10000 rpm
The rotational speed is 5200 rpm
